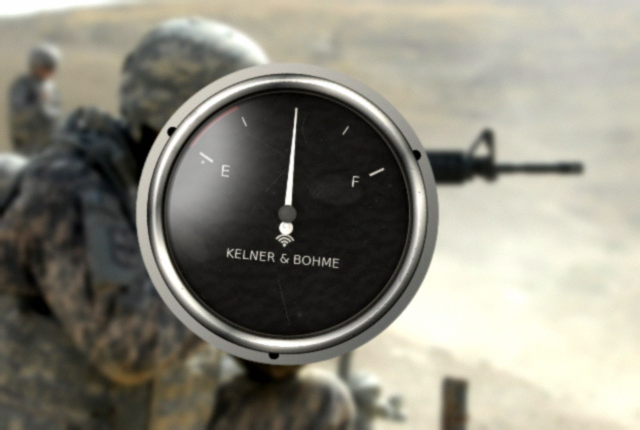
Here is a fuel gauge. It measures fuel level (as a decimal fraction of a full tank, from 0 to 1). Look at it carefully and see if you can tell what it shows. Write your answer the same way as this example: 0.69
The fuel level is 0.5
